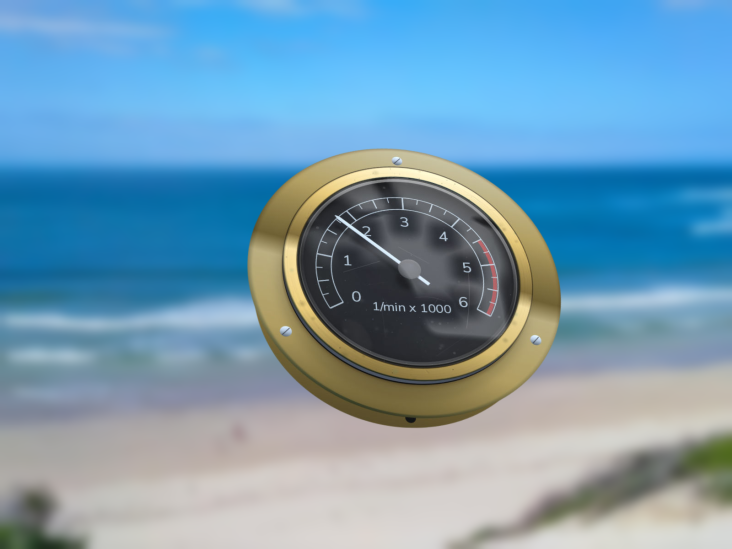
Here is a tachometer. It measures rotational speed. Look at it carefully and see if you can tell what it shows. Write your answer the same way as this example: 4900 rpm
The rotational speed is 1750 rpm
